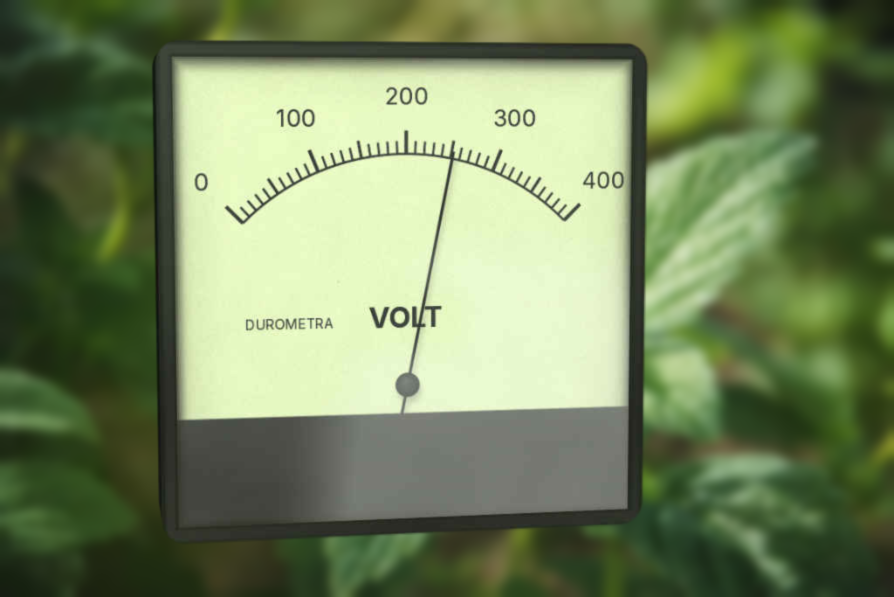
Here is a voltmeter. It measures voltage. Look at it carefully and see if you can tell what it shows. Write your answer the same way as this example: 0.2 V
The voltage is 250 V
